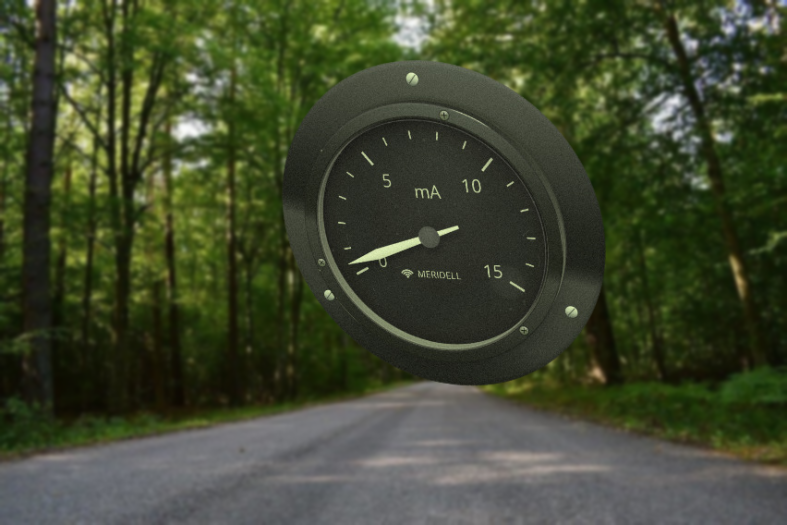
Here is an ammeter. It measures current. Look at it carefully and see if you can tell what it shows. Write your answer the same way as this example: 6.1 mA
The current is 0.5 mA
